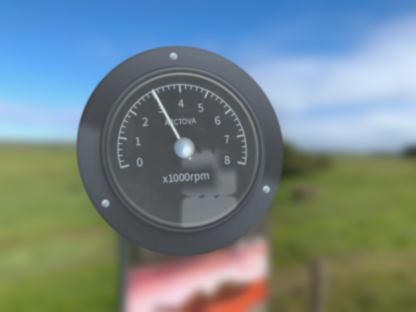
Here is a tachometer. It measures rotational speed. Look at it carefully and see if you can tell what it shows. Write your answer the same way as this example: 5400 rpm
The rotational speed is 3000 rpm
